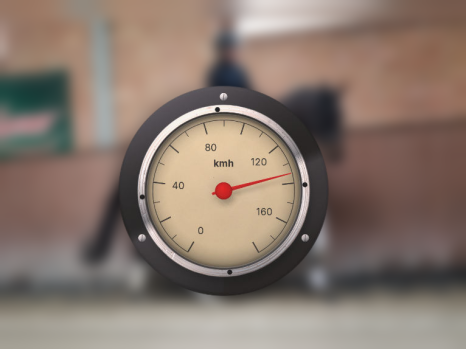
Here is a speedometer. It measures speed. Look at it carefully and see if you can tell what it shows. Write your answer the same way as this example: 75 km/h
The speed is 135 km/h
